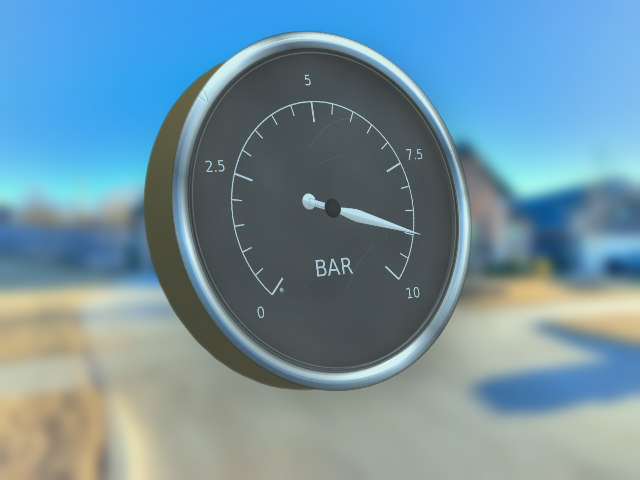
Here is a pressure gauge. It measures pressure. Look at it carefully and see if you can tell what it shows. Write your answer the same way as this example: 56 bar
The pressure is 9 bar
